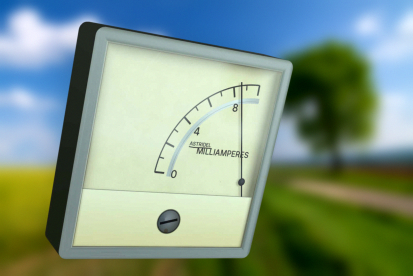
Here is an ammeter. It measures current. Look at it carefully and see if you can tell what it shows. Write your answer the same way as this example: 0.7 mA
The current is 8.5 mA
